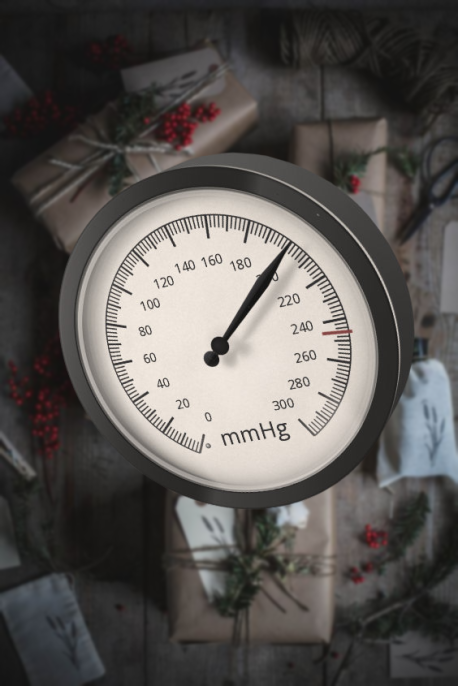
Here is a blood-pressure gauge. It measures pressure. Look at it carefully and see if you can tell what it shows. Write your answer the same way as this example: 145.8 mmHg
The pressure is 200 mmHg
